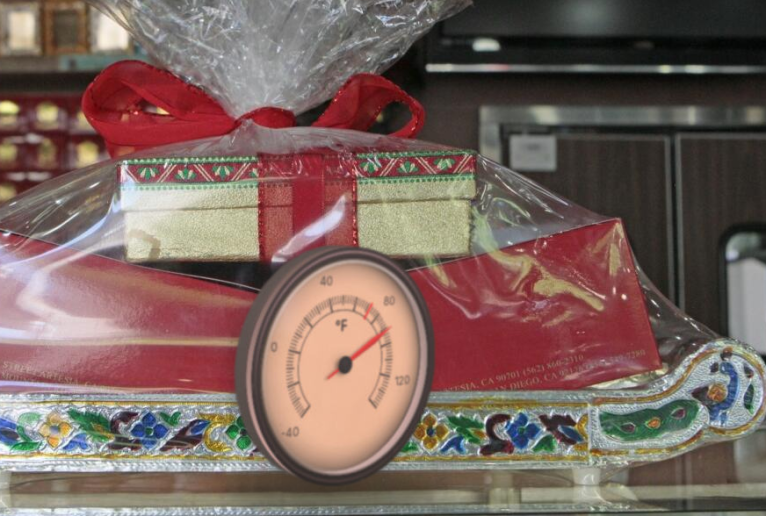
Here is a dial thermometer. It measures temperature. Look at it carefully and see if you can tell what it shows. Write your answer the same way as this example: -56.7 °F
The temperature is 90 °F
